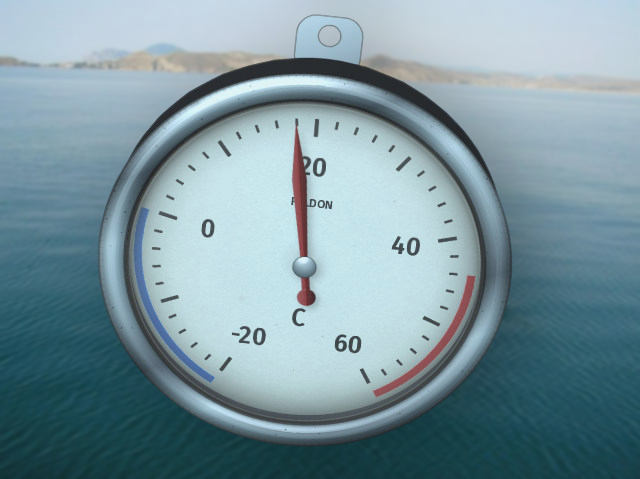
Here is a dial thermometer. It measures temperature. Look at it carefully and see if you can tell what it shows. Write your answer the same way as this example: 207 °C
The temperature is 18 °C
